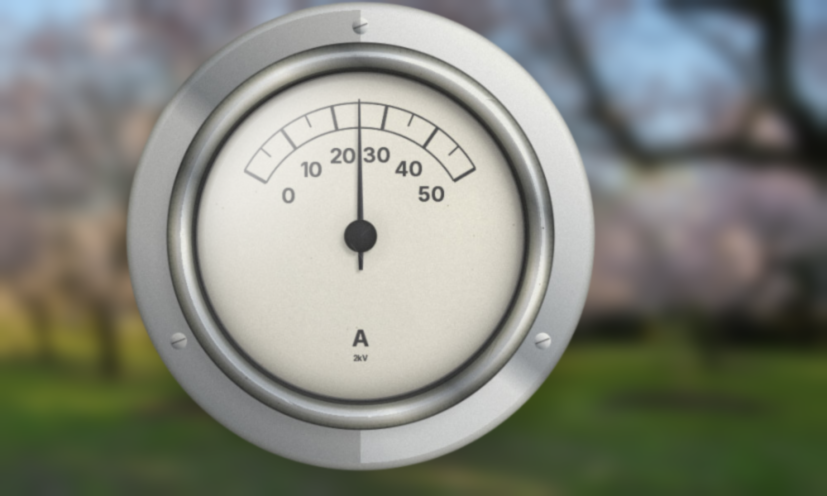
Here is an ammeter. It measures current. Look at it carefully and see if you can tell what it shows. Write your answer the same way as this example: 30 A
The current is 25 A
